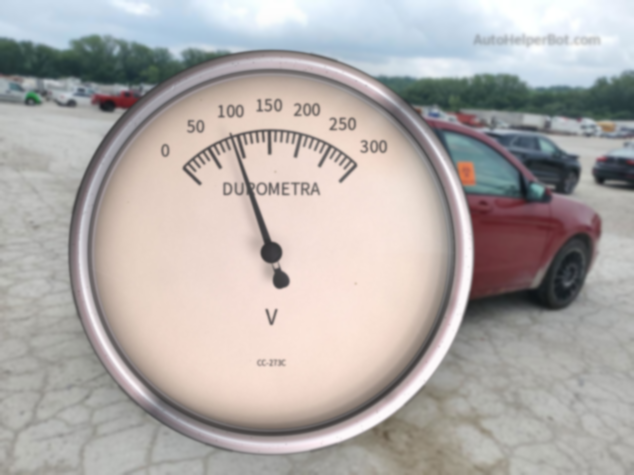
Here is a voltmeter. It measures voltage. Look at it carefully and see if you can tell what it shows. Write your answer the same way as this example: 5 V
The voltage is 90 V
